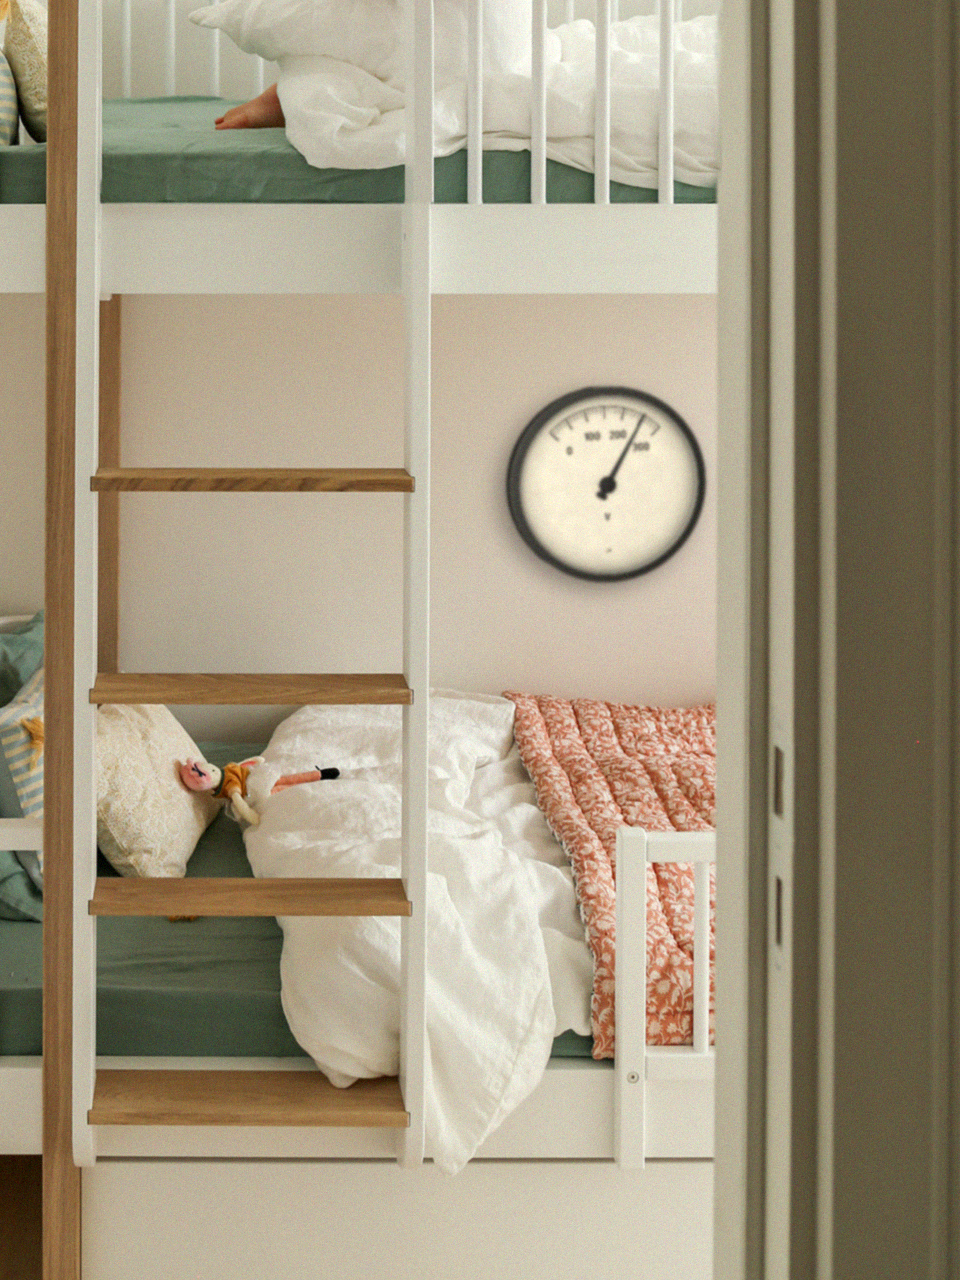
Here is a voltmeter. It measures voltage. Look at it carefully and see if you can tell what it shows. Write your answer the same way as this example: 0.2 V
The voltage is 250 V
